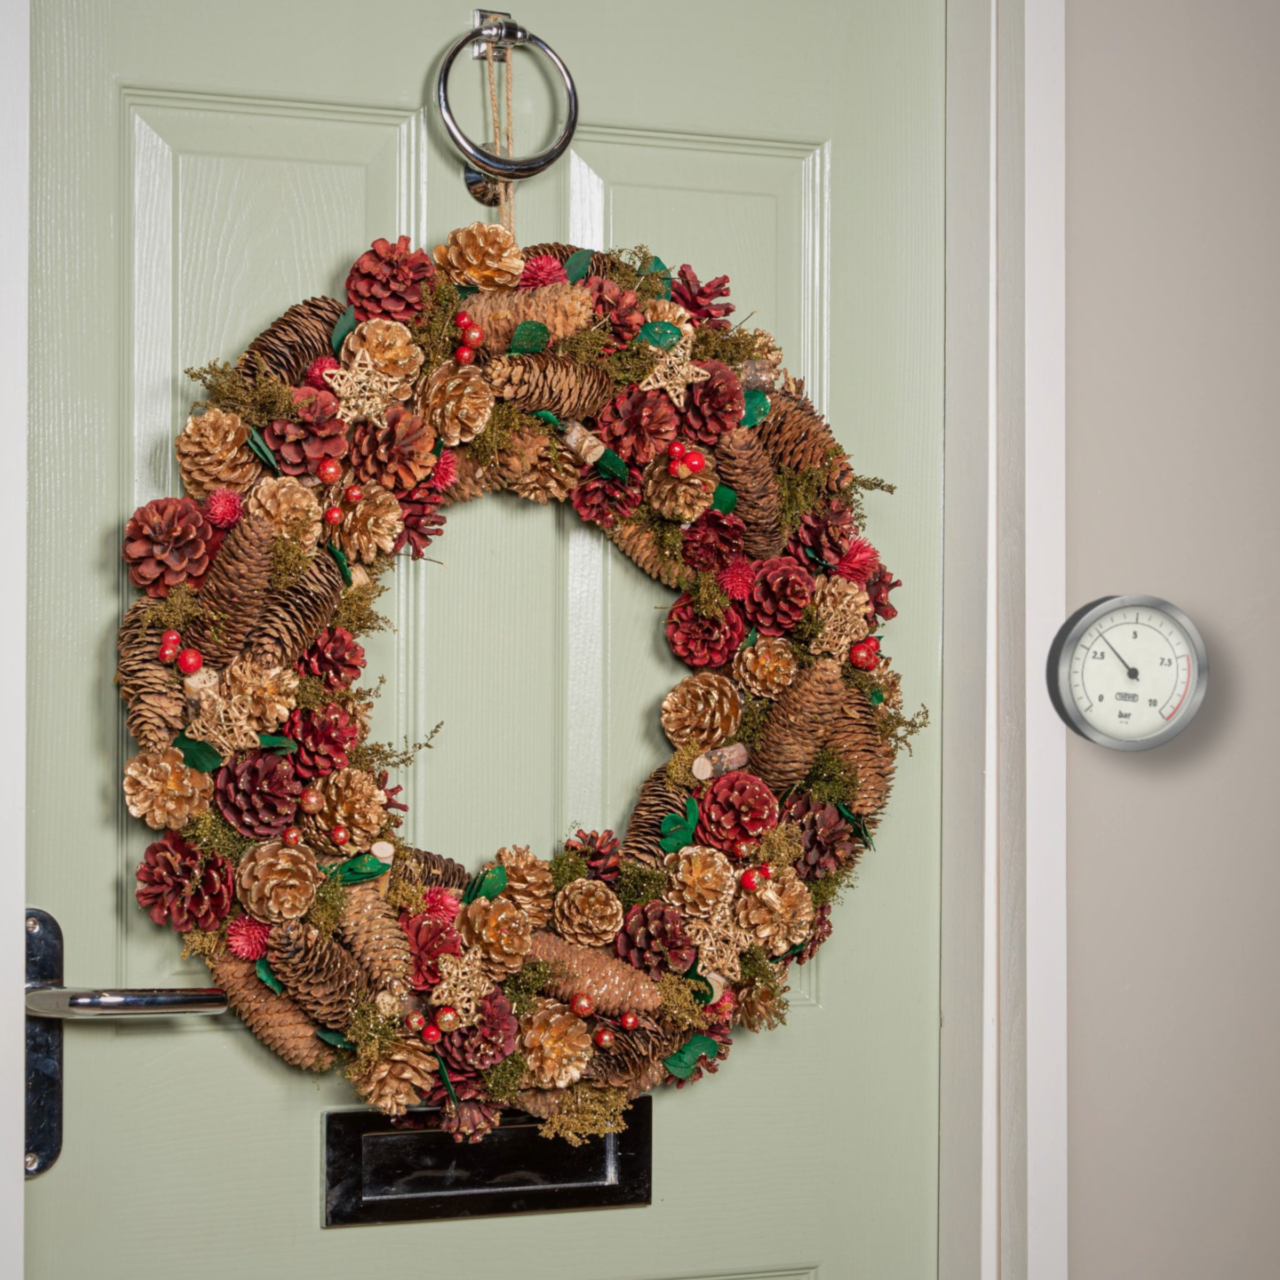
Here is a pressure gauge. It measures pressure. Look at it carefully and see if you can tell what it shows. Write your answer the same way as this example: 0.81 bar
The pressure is 3.25 bar
